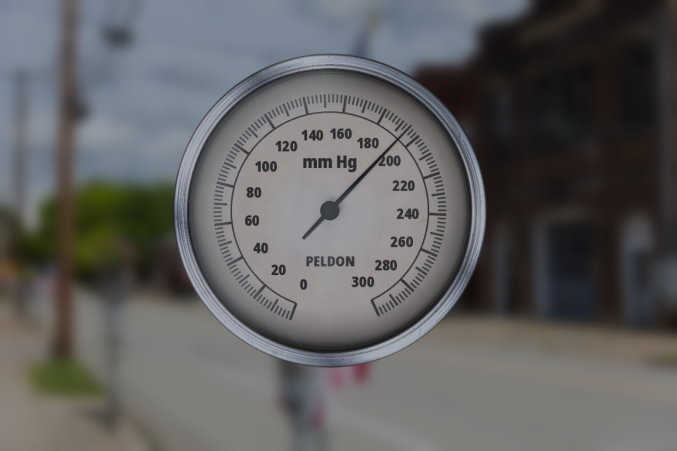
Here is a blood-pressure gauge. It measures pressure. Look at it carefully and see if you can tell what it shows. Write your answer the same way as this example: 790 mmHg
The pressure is 194 mmHg
